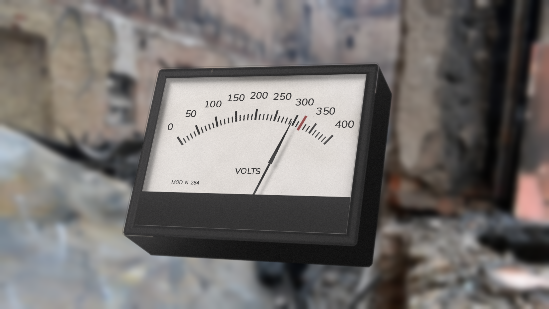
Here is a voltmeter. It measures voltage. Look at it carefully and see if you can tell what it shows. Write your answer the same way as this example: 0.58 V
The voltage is 300 V
